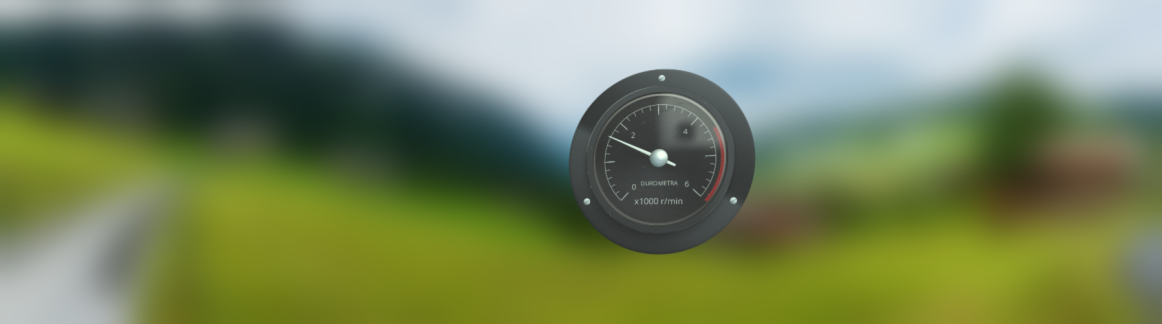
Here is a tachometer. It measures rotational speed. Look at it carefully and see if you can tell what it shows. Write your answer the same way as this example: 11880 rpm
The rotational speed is 1600 rpm
